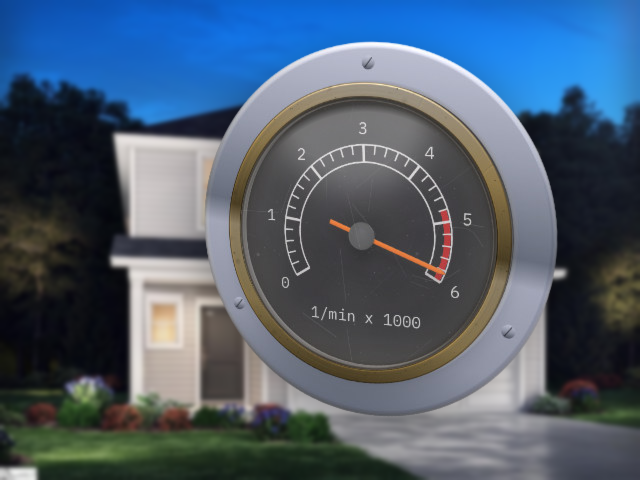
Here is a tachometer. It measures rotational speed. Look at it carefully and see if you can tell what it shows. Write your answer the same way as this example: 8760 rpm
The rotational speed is 5800 rpm
